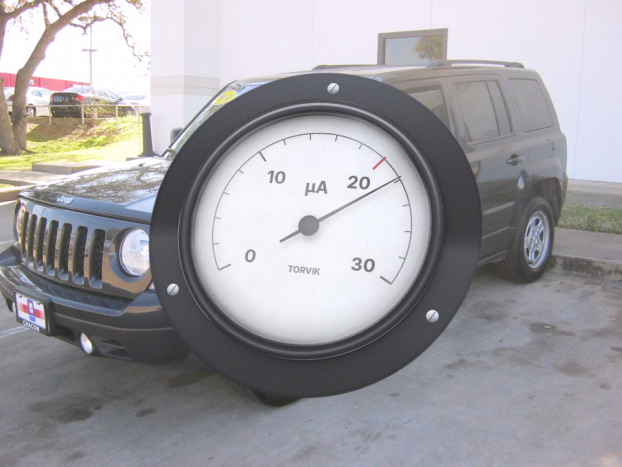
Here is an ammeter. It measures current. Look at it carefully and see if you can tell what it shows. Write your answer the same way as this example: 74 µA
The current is 22 µA
